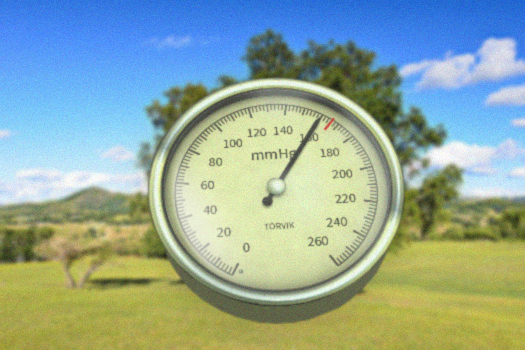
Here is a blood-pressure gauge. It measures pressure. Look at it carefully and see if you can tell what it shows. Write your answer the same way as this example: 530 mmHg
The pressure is 160 mmHg
